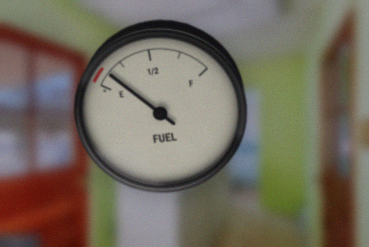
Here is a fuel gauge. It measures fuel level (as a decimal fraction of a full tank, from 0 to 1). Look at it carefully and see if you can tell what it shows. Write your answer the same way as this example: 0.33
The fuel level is 0.125
